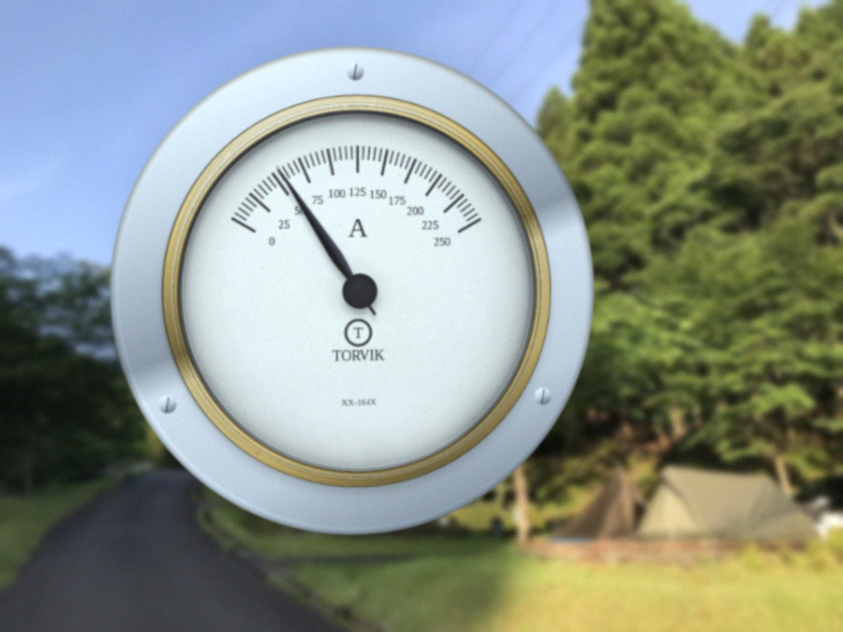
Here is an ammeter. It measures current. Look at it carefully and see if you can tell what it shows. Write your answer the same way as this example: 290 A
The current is 55 A
